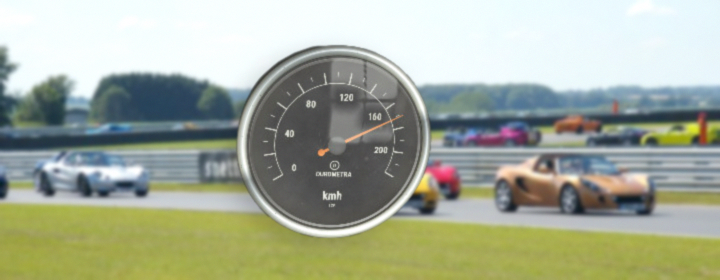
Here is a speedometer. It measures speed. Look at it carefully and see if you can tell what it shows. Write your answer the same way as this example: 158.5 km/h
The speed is 170 km/h
